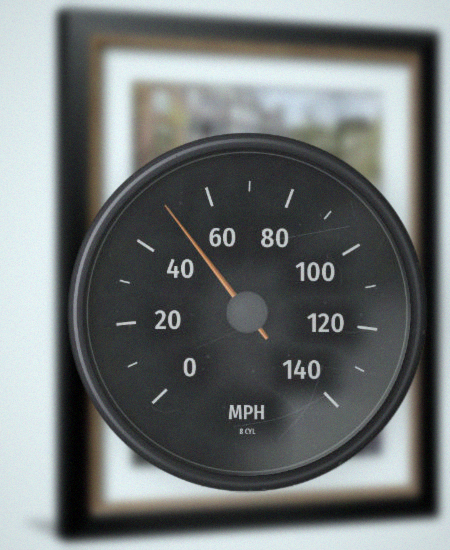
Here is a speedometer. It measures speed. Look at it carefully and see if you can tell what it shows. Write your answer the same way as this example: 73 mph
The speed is 50 mph
